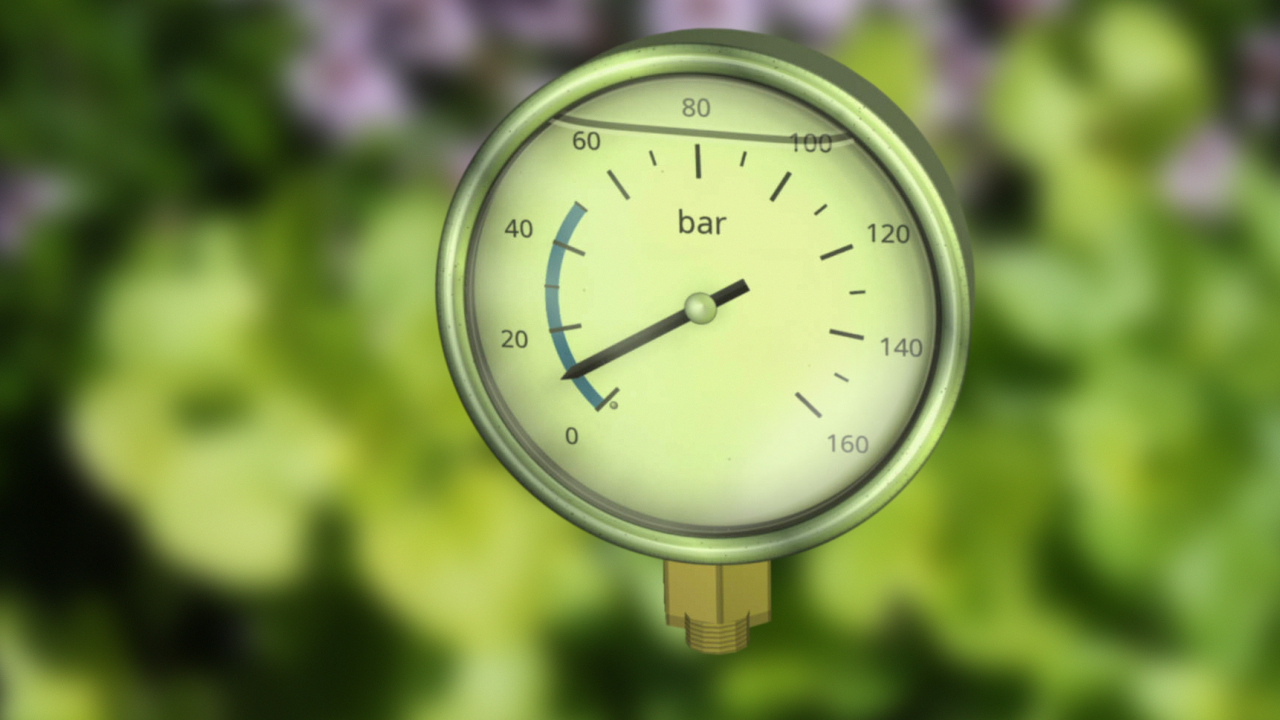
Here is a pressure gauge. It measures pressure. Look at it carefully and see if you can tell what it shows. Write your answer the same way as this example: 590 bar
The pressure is 10 bar
